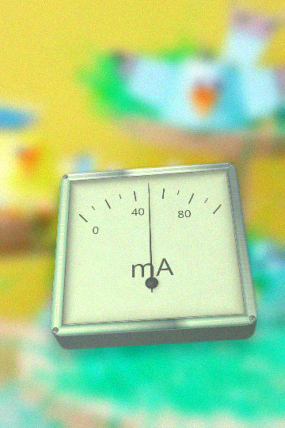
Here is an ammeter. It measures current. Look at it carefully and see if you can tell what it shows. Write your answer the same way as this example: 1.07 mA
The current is 50 mA
